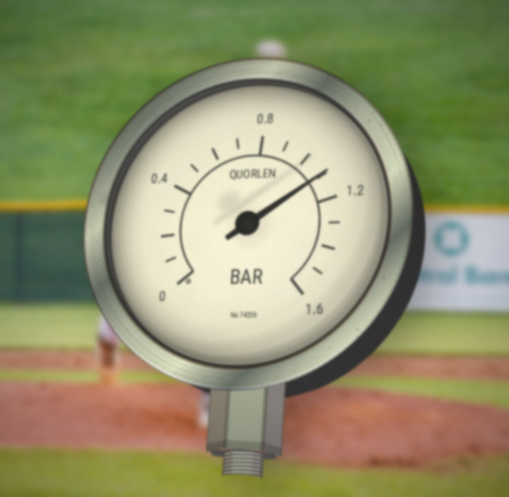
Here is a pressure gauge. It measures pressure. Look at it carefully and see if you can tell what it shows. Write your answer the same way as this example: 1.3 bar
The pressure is 1.1 bar
